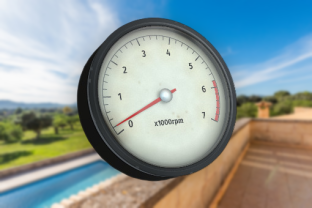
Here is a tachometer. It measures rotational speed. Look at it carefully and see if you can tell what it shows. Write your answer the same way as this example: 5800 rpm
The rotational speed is 200 rpm
